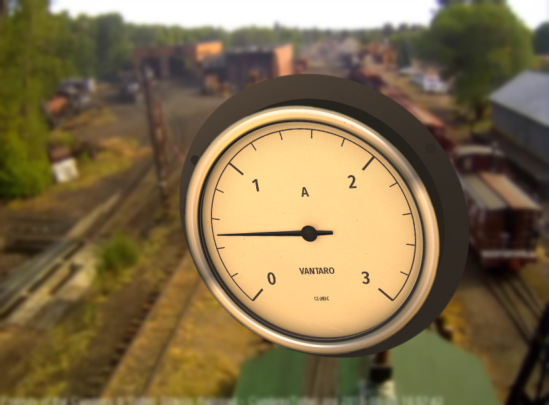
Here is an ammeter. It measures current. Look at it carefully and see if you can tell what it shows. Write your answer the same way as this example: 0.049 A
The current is 0.5 A
